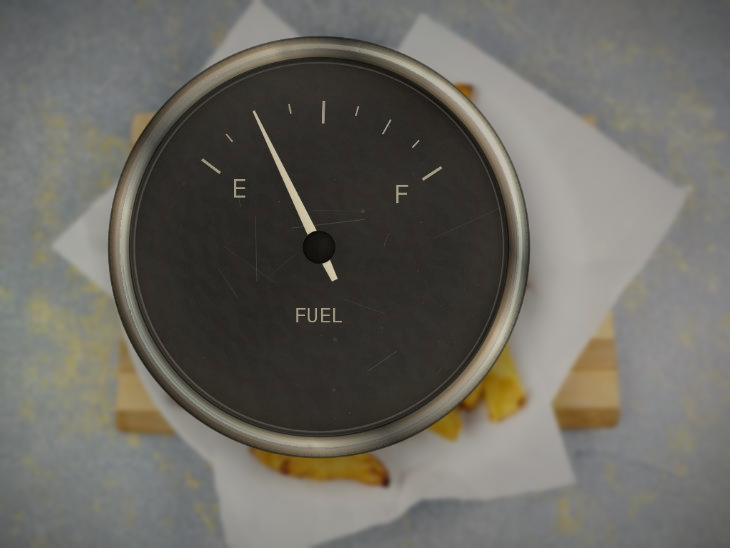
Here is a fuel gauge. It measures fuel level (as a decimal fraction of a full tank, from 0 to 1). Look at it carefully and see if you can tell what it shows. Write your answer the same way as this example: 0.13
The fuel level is 0.25
